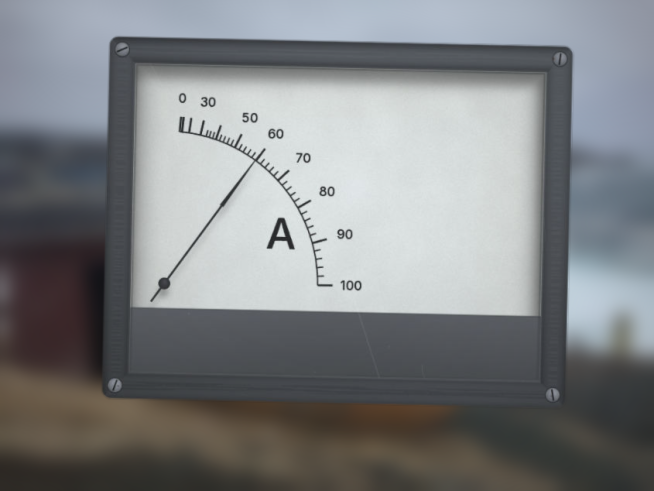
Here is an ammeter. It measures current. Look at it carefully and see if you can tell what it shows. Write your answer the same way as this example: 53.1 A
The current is 60 A
